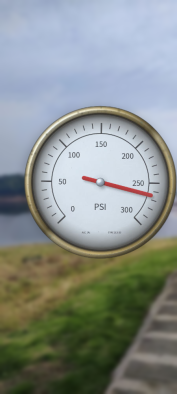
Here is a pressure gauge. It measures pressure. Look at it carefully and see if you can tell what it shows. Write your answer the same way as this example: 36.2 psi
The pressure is 265 psi
